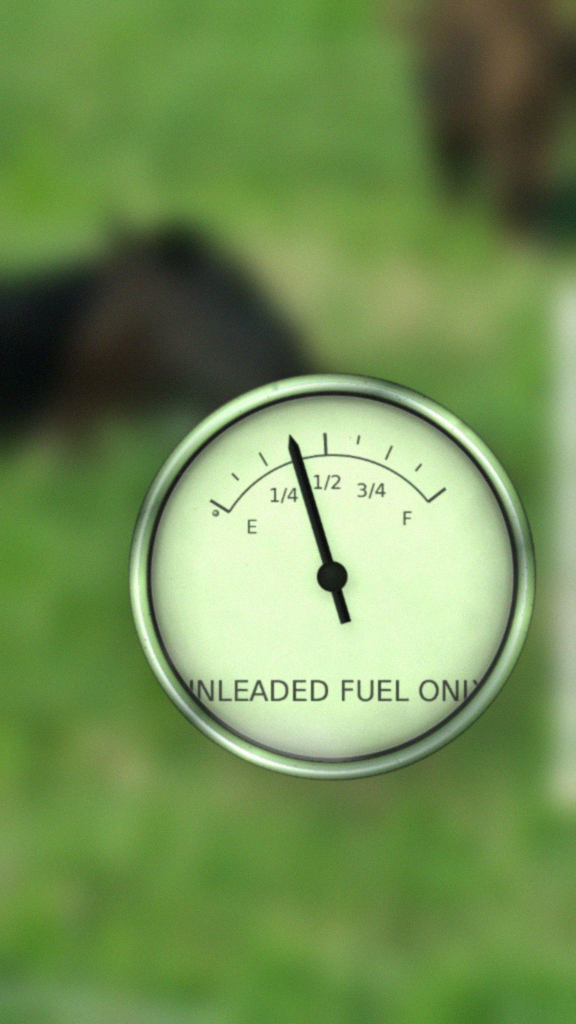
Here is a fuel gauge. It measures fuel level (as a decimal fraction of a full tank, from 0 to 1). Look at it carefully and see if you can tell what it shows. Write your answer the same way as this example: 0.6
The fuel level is 0.375
